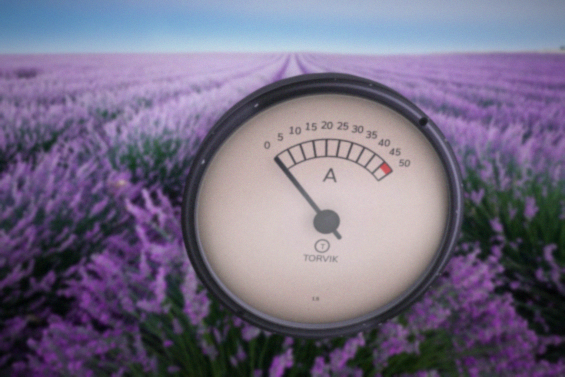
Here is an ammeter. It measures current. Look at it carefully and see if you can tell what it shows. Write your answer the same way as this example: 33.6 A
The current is 0 A
